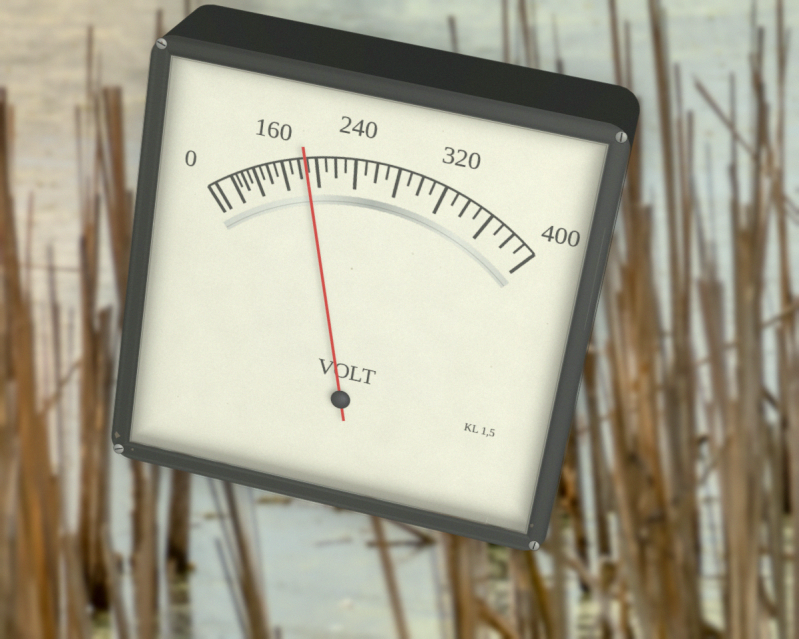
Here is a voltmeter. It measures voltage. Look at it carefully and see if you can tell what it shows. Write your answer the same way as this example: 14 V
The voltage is 190 V
